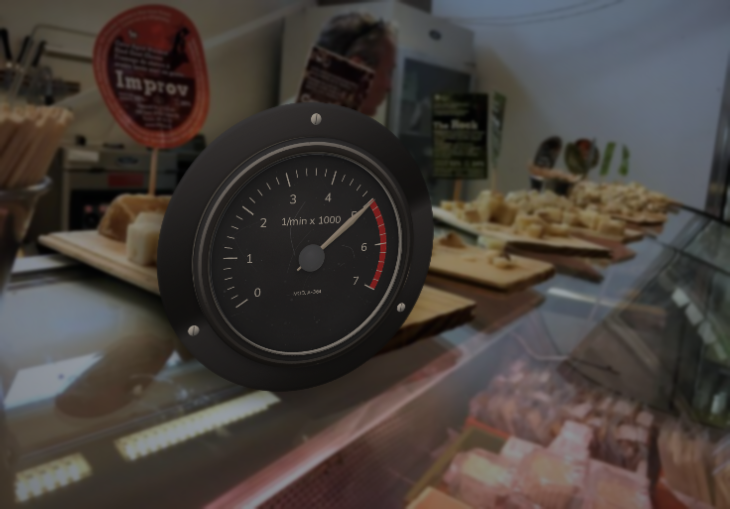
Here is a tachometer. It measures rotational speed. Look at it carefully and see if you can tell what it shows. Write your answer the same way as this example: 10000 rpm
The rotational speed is 5000 rpm
